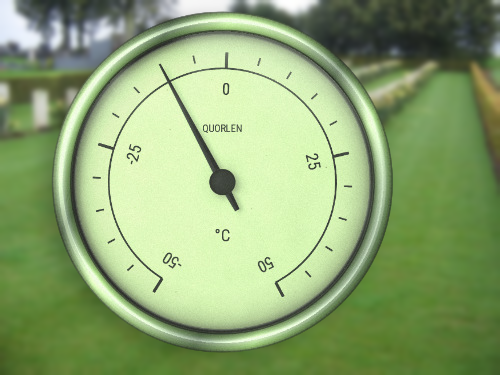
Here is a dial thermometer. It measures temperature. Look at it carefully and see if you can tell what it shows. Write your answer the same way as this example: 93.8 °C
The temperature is -10 °C
